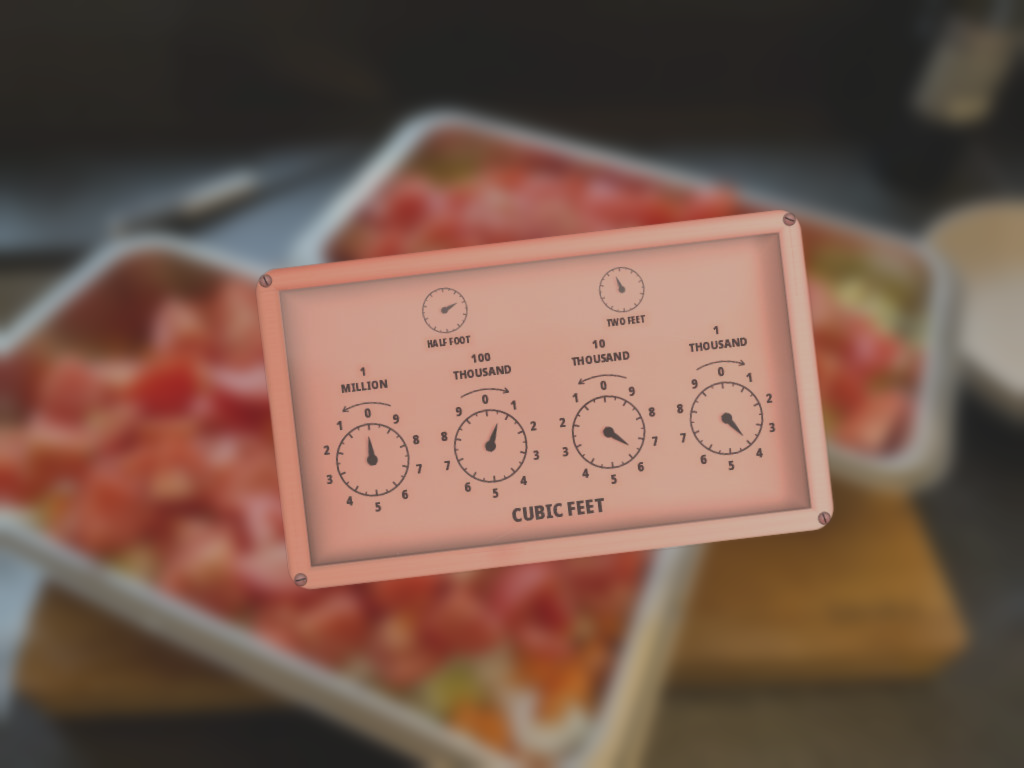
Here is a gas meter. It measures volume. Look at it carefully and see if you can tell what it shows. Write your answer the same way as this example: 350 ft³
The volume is 6400 ft³
